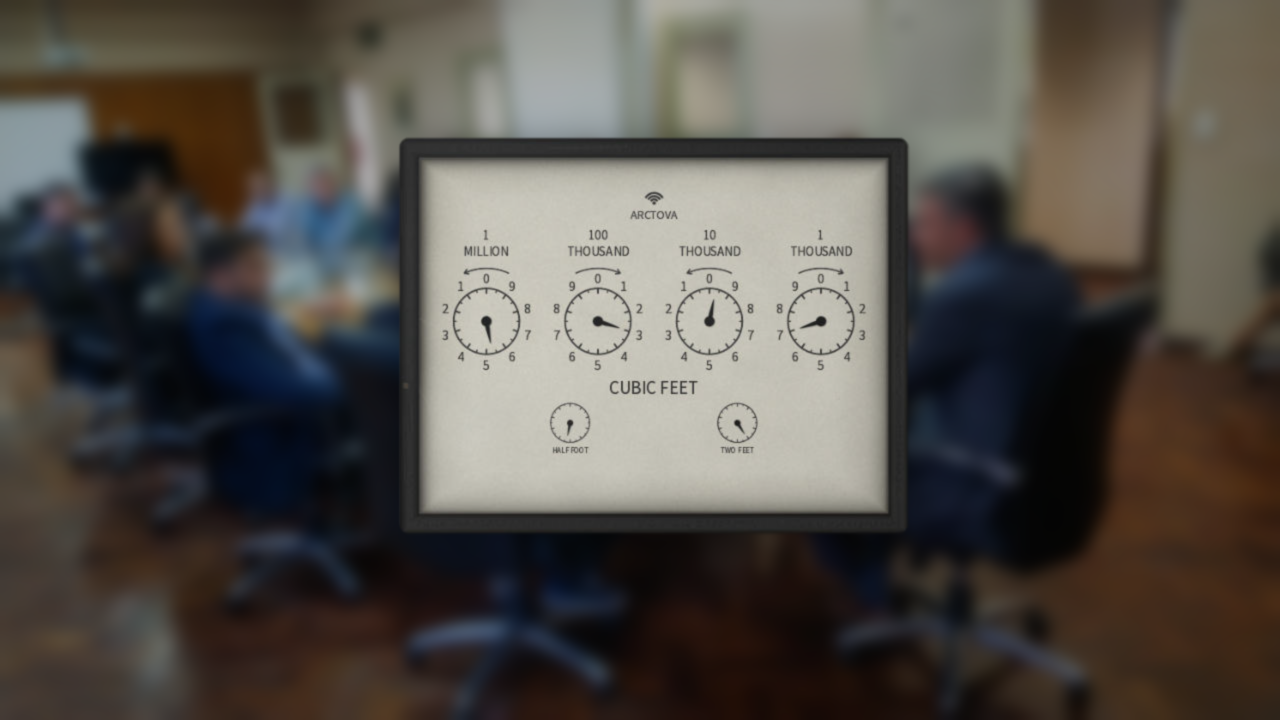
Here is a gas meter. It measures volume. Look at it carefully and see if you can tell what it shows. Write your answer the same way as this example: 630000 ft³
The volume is 529700 ft³
